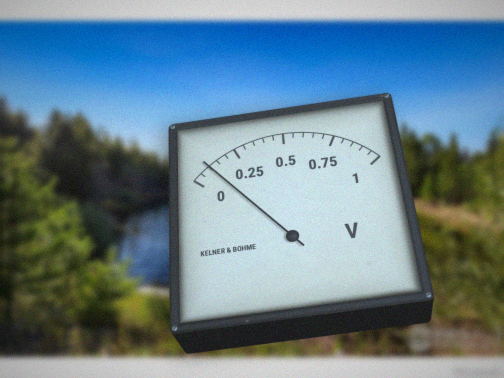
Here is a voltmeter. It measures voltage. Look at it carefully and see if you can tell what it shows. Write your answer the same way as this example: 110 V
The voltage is 0.1 V
